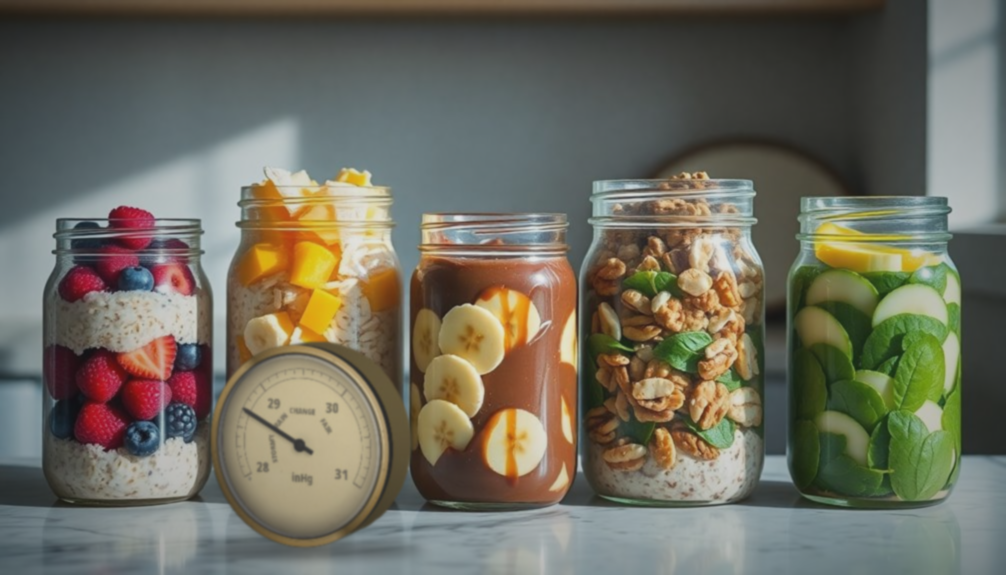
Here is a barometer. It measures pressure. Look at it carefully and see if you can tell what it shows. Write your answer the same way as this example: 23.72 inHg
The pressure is 28.7 inHg
